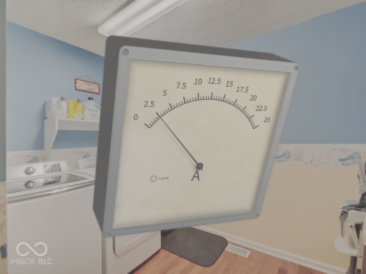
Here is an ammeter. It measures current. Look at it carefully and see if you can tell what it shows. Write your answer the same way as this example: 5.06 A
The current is 2.5 A
